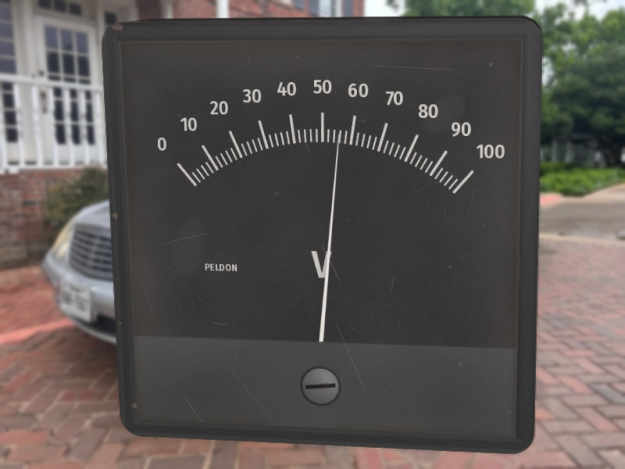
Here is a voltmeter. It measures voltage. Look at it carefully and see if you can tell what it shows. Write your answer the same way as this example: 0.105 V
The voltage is 56 V
